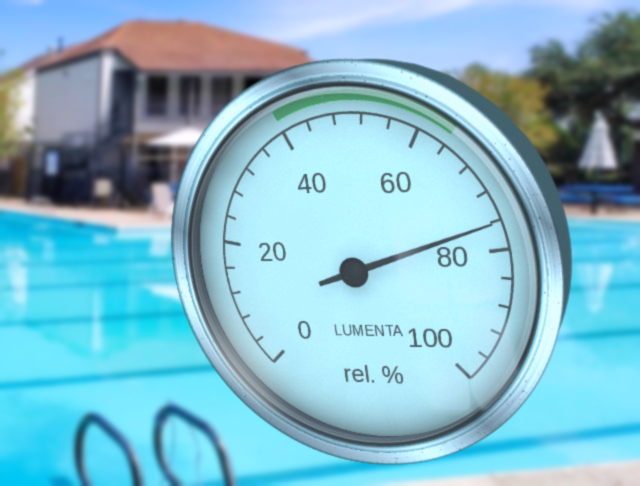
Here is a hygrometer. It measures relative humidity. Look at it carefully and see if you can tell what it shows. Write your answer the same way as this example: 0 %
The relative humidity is 76 %
